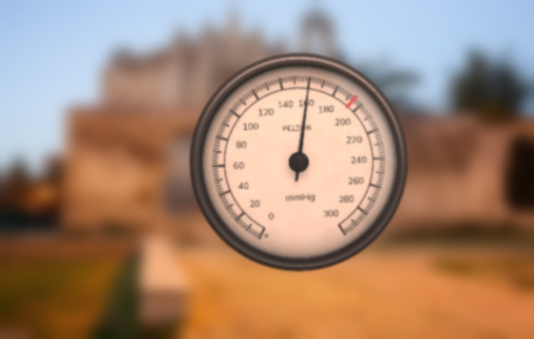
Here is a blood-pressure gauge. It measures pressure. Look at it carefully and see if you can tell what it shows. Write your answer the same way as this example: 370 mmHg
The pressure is 160 mmHg
